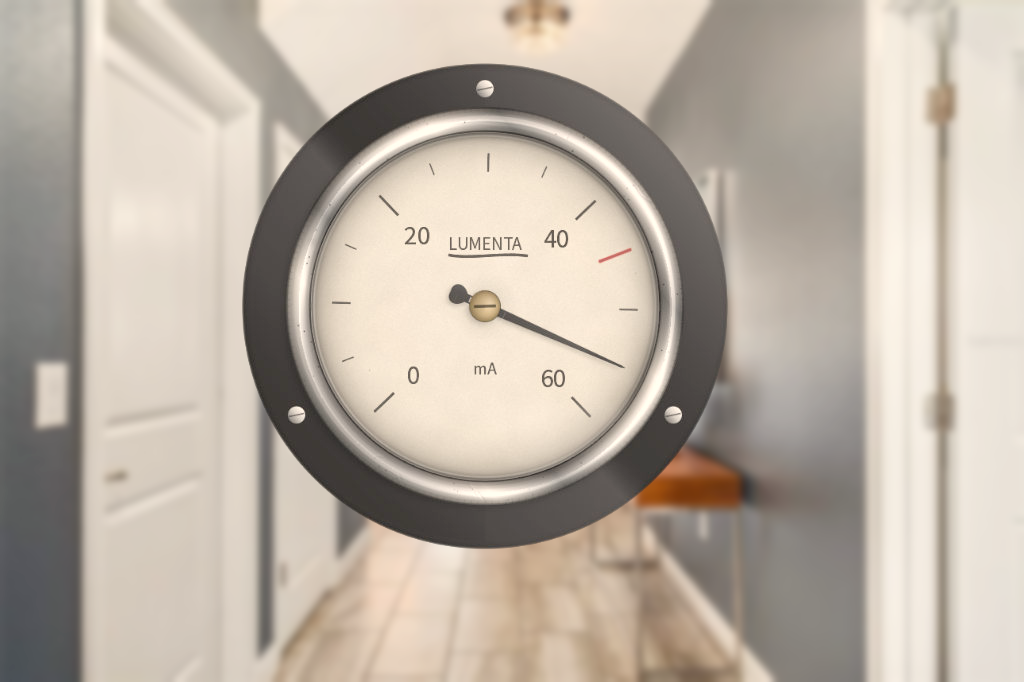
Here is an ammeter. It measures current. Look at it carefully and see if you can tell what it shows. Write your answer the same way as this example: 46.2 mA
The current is 55 mA
